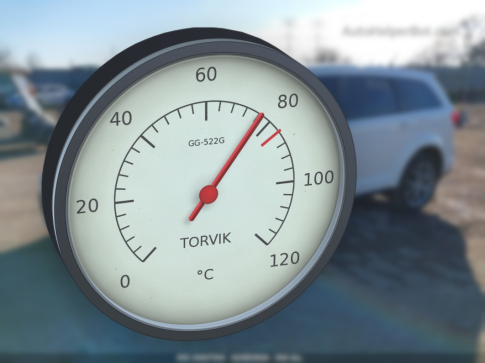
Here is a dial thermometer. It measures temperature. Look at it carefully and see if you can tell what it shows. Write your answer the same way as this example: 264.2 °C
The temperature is 76 °C
